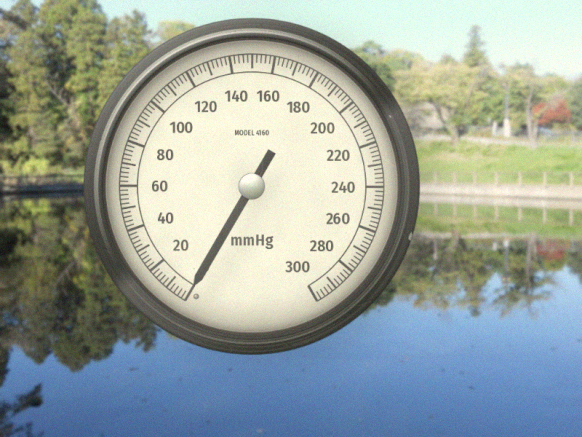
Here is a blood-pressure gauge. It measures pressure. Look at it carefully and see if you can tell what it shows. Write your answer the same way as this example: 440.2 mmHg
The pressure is 0 mmHg
